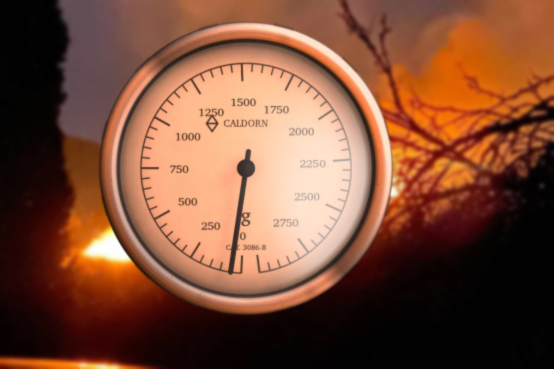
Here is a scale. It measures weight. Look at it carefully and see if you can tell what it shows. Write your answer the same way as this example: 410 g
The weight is 50 g
